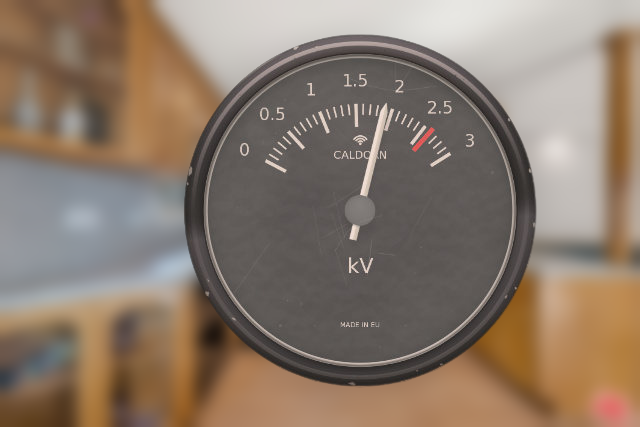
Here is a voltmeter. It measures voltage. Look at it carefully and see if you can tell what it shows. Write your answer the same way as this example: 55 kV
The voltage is 1.9 kV
